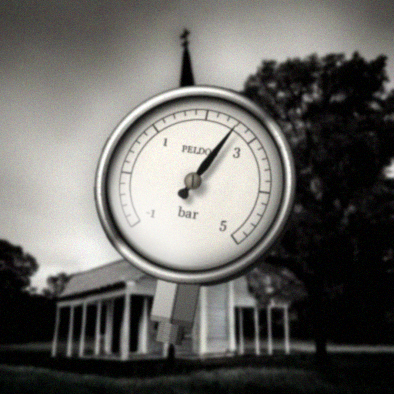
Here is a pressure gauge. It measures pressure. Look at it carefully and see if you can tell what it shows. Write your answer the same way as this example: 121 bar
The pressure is 2.6 bar
